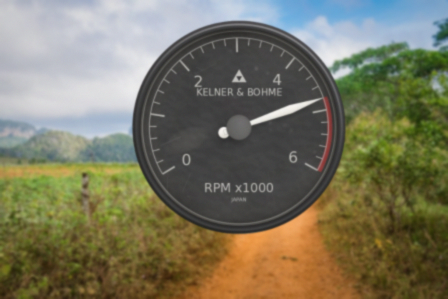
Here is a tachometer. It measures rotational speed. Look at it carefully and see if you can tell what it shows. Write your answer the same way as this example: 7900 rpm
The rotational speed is 4800 rpm
